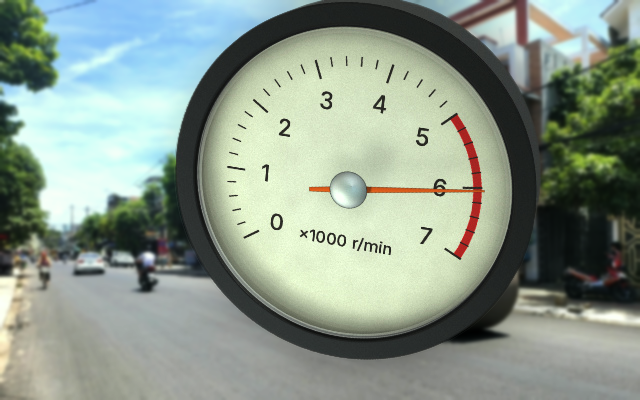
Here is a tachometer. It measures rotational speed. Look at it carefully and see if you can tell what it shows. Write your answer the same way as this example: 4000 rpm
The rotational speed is 6000 rpm
